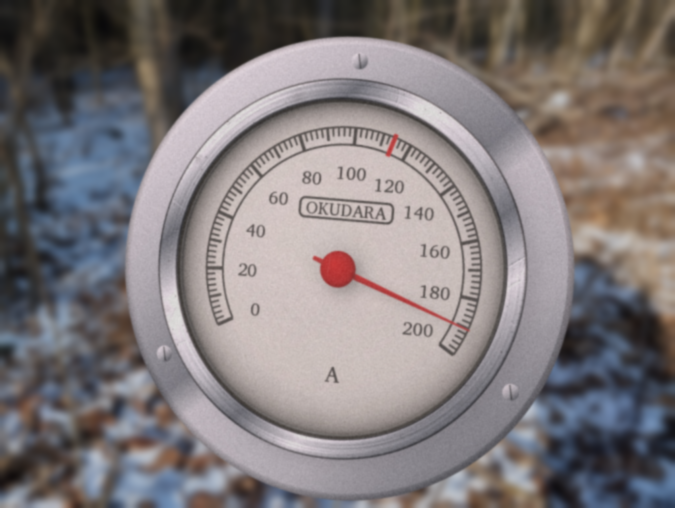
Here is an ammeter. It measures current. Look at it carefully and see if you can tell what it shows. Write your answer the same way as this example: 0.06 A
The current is 190 A
